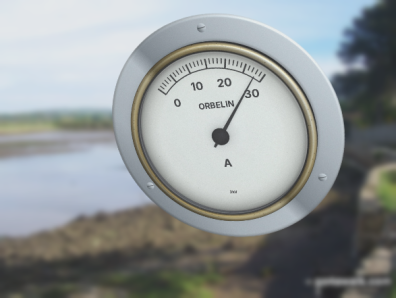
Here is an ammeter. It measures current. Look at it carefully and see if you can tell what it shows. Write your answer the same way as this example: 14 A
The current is 28 A
